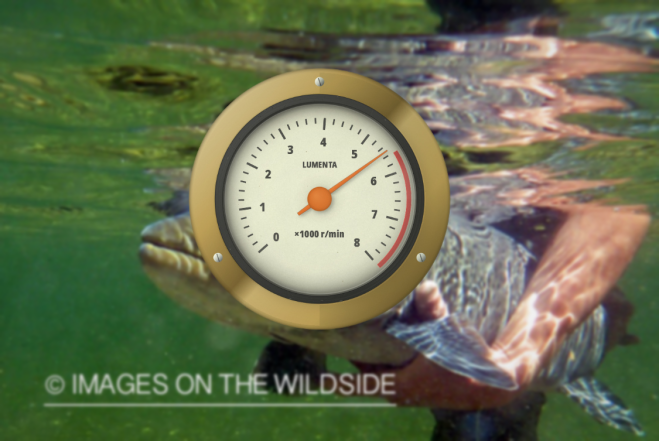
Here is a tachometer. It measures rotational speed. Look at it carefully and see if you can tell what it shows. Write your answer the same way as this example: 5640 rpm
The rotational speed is 5500 rpm
